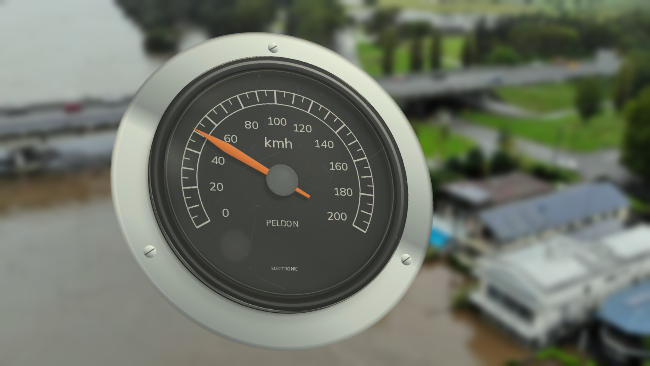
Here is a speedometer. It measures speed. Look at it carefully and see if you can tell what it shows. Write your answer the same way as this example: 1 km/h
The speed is 50 km/h
